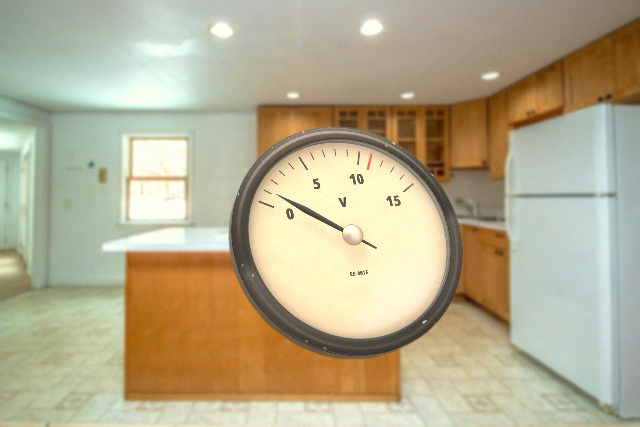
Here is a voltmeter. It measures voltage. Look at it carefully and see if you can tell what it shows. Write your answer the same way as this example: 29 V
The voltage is 1 V
